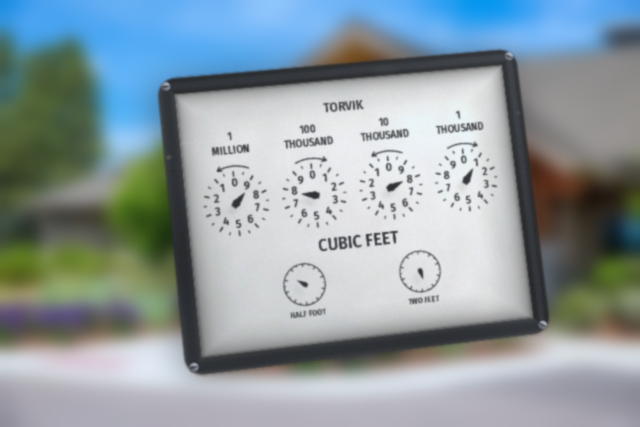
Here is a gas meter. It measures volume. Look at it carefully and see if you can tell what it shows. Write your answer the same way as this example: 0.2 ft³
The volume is 878100 ft³
